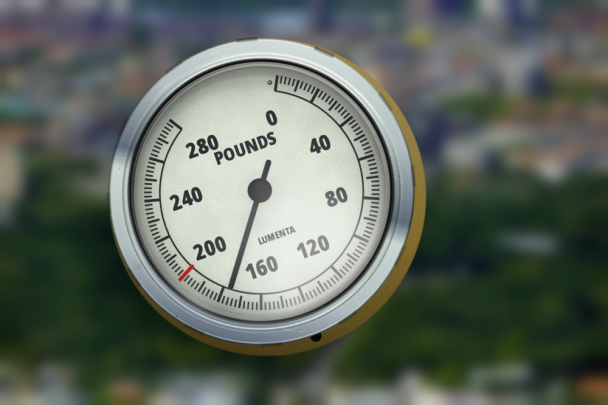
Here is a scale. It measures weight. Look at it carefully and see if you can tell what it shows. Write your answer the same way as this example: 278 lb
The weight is 176 lb
